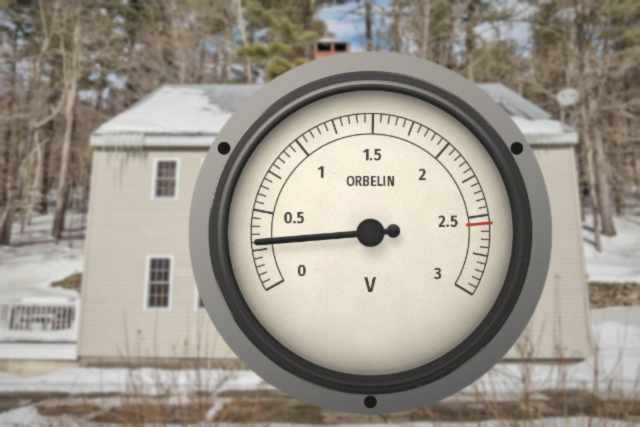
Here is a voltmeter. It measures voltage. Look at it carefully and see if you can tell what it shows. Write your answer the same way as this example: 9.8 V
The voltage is 0.3 V
